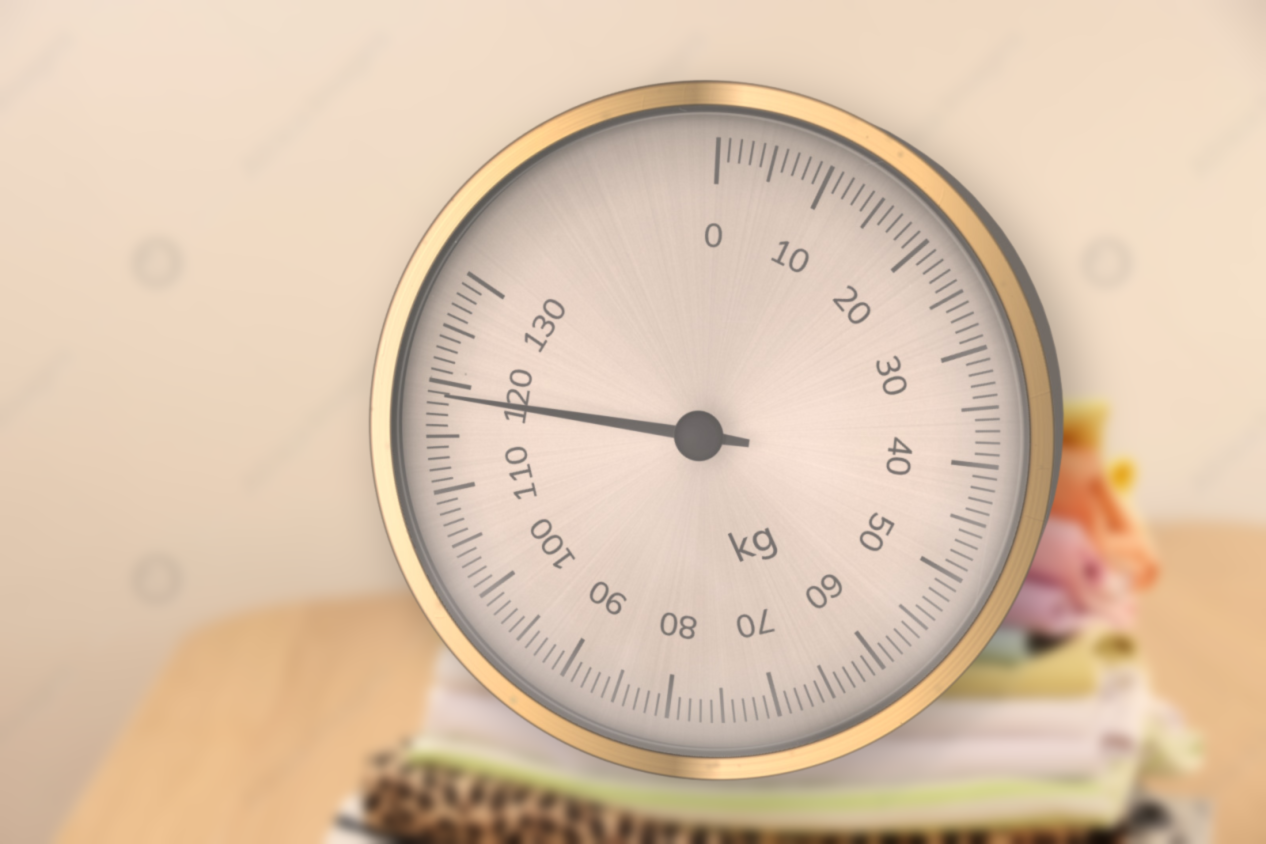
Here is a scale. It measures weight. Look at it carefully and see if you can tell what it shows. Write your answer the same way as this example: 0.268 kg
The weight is 119 kg
